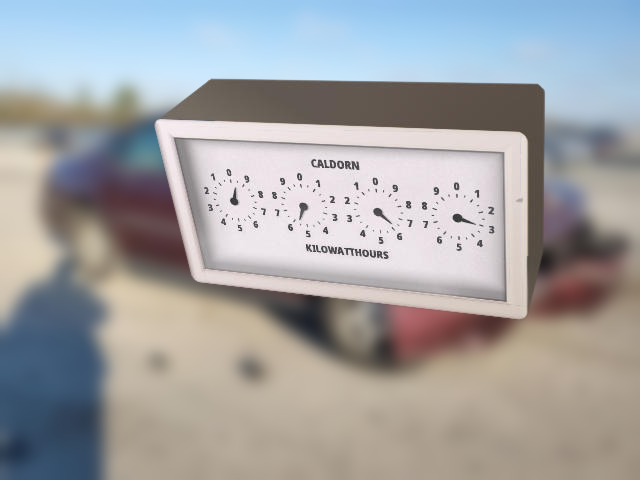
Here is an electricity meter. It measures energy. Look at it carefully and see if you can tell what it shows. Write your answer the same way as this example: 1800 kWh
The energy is 9563 kWh
